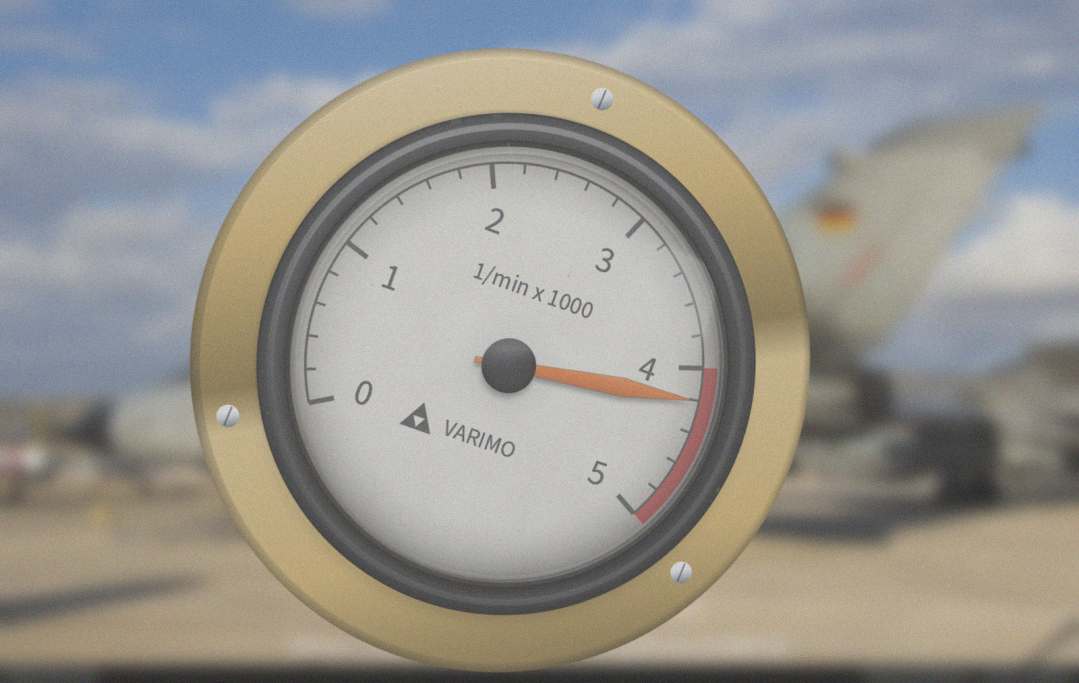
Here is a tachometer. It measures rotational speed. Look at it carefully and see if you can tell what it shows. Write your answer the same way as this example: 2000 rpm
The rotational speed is 4200 rpm
